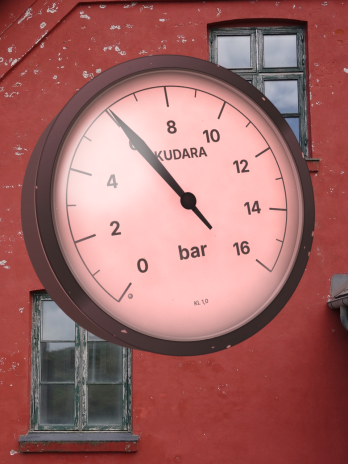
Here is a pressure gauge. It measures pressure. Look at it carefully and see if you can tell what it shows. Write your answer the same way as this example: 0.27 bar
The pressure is 6 bar
